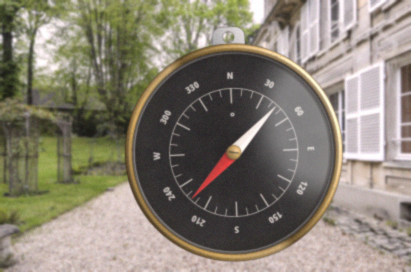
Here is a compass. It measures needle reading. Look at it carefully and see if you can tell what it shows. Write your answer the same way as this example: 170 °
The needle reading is 225 °
